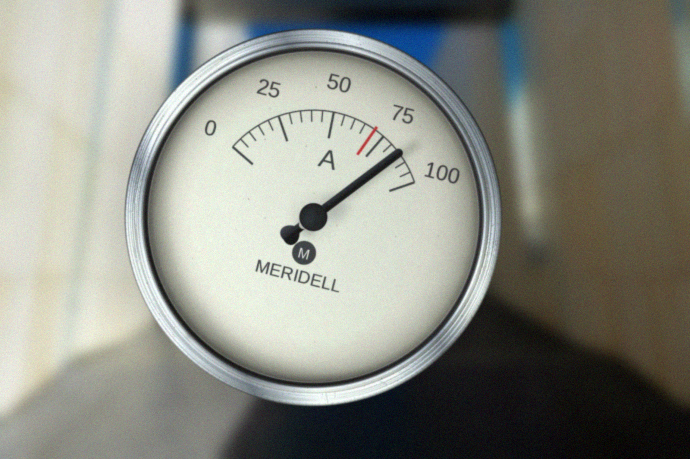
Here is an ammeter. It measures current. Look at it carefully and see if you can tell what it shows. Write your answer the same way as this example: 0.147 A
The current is 85 A
